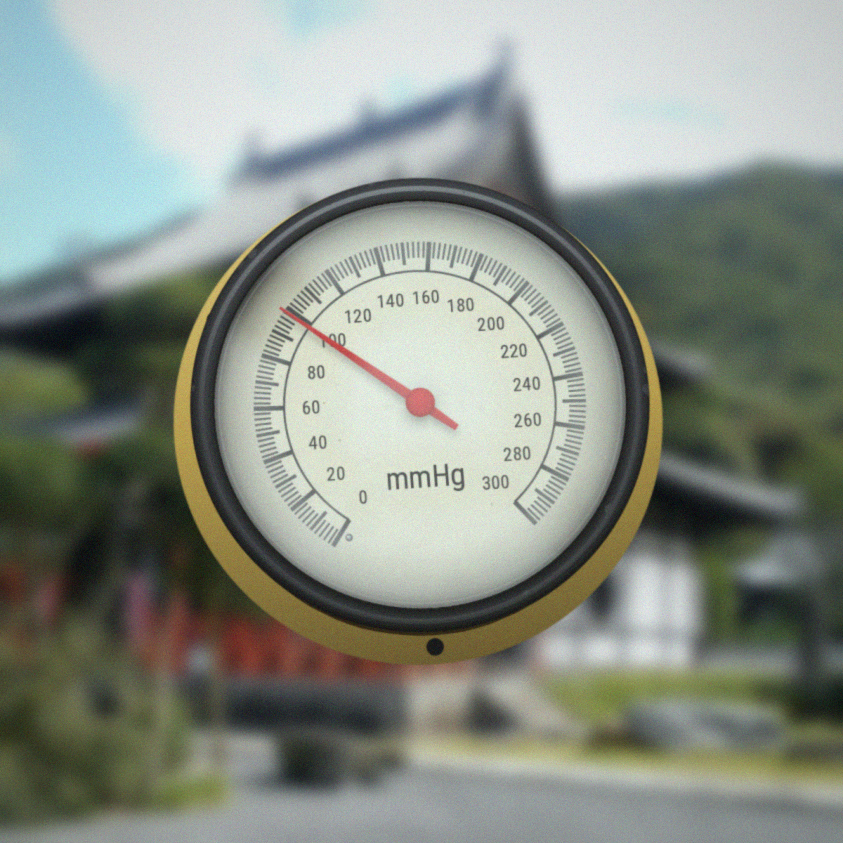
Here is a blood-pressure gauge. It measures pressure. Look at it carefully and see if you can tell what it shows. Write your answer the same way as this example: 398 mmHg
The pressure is 98 mmHg
